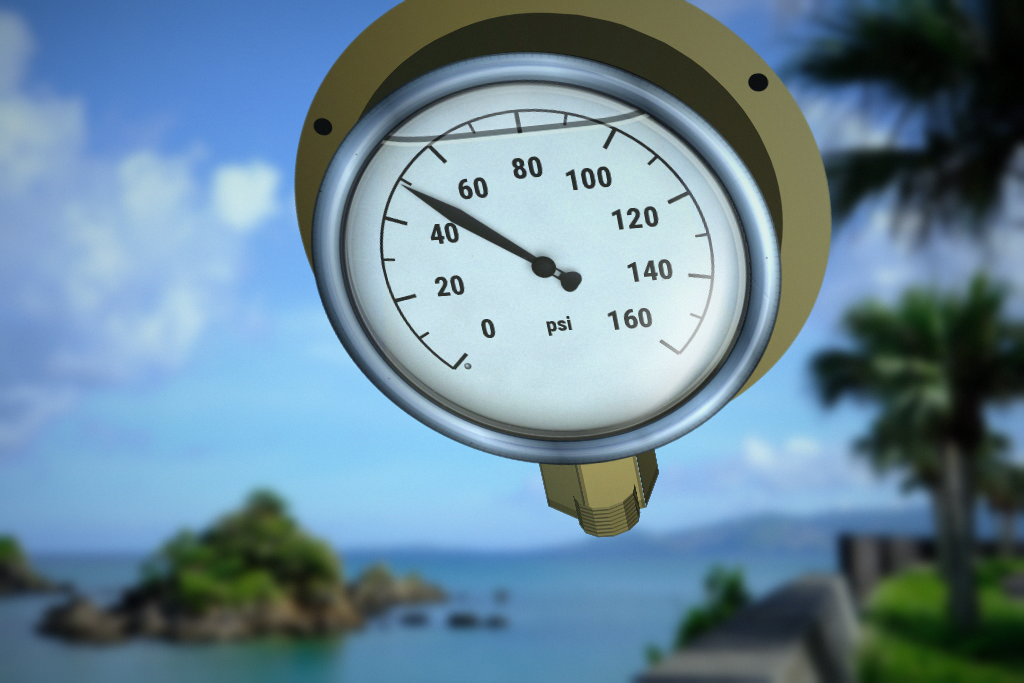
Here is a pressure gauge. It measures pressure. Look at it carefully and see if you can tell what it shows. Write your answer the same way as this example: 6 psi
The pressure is 50 psi
